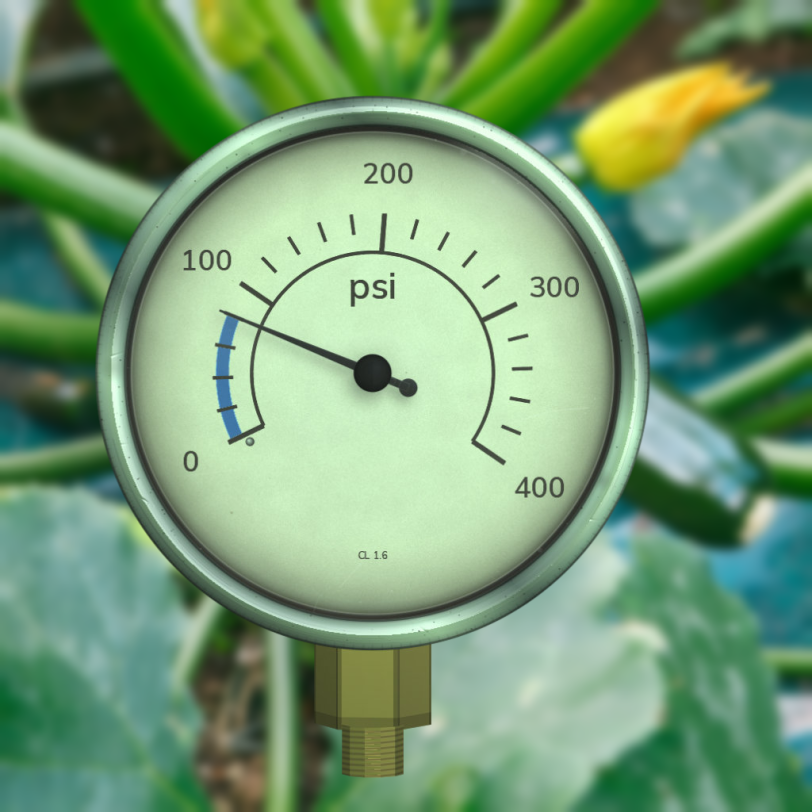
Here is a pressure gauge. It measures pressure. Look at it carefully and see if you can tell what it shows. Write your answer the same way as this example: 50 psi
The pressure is 80 psi
